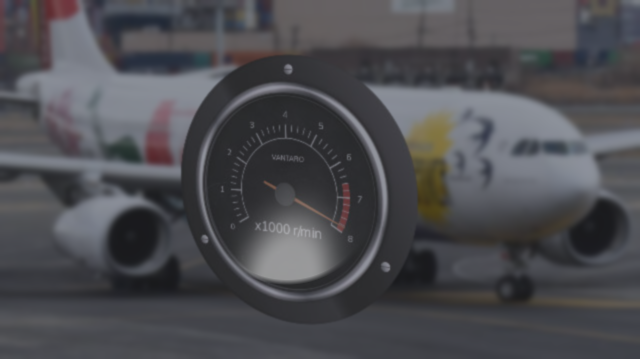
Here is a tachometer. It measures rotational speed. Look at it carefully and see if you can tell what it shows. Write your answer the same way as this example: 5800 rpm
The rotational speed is 7800 rpm
